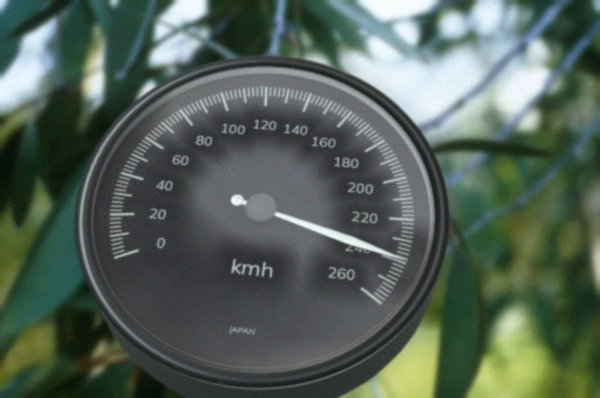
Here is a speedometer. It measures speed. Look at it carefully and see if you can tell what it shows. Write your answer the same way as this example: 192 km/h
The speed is 240 km/h
